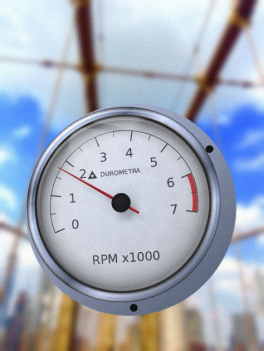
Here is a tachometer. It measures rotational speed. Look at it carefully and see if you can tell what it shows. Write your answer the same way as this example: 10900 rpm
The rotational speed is 1750 rpm
